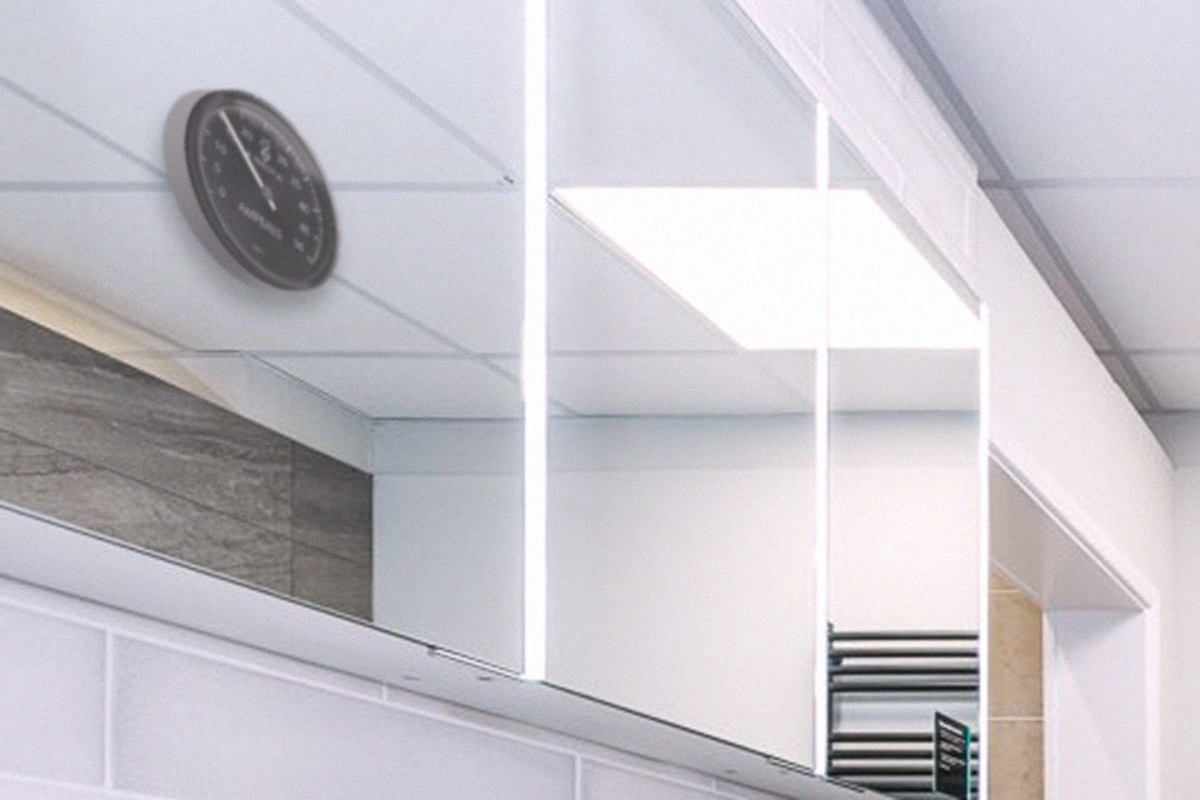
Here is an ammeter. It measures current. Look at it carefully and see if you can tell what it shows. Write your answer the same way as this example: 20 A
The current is 15 A
